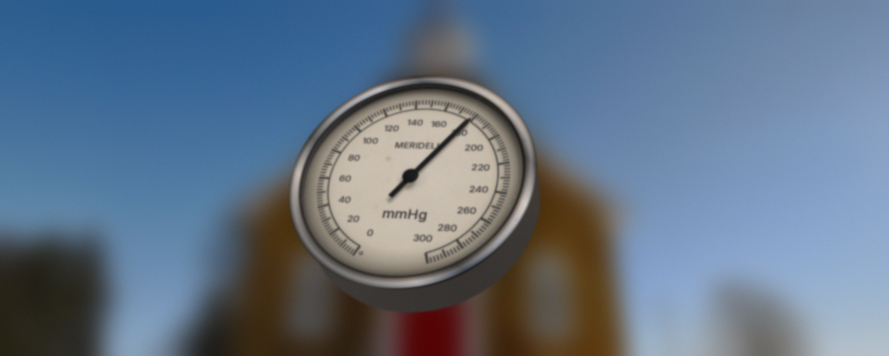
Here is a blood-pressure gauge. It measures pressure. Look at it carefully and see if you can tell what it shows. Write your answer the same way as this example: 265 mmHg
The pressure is 180 mmHg
